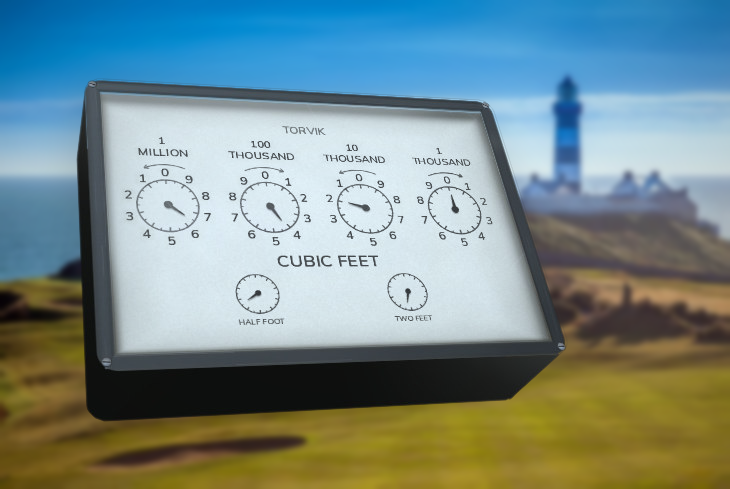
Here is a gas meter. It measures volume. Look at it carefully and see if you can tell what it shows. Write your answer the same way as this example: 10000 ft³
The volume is 642000 ft³
